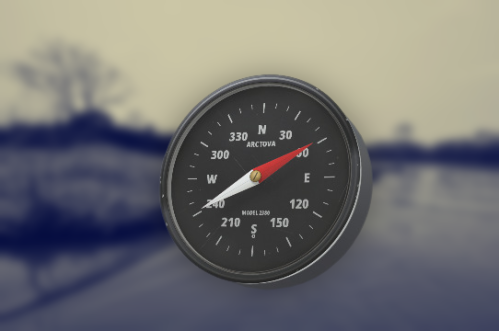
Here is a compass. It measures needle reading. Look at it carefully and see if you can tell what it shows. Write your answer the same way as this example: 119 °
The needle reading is 60 °
